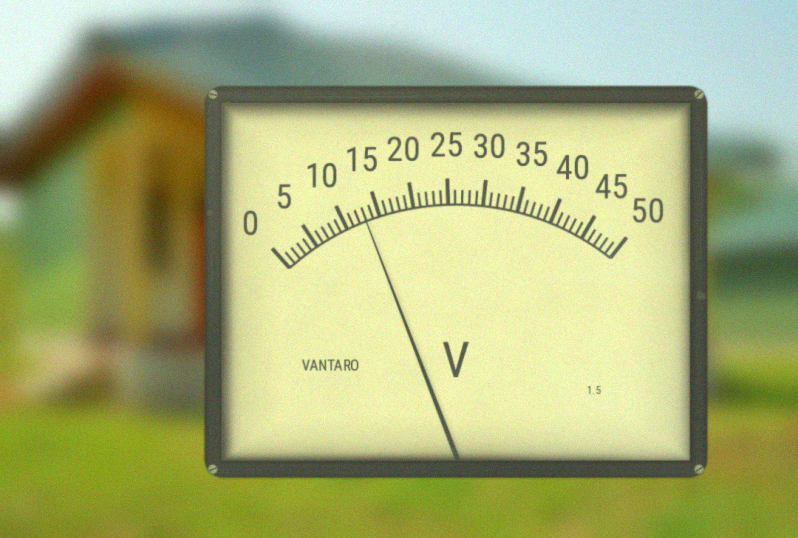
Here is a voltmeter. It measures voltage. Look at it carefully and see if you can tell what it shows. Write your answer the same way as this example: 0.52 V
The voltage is 13 V
